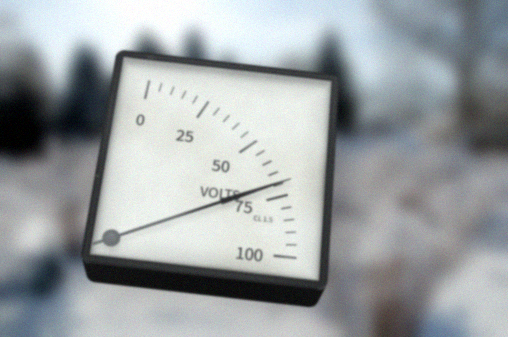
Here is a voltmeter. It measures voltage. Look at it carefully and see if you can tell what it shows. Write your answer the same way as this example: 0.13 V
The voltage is 70 V
